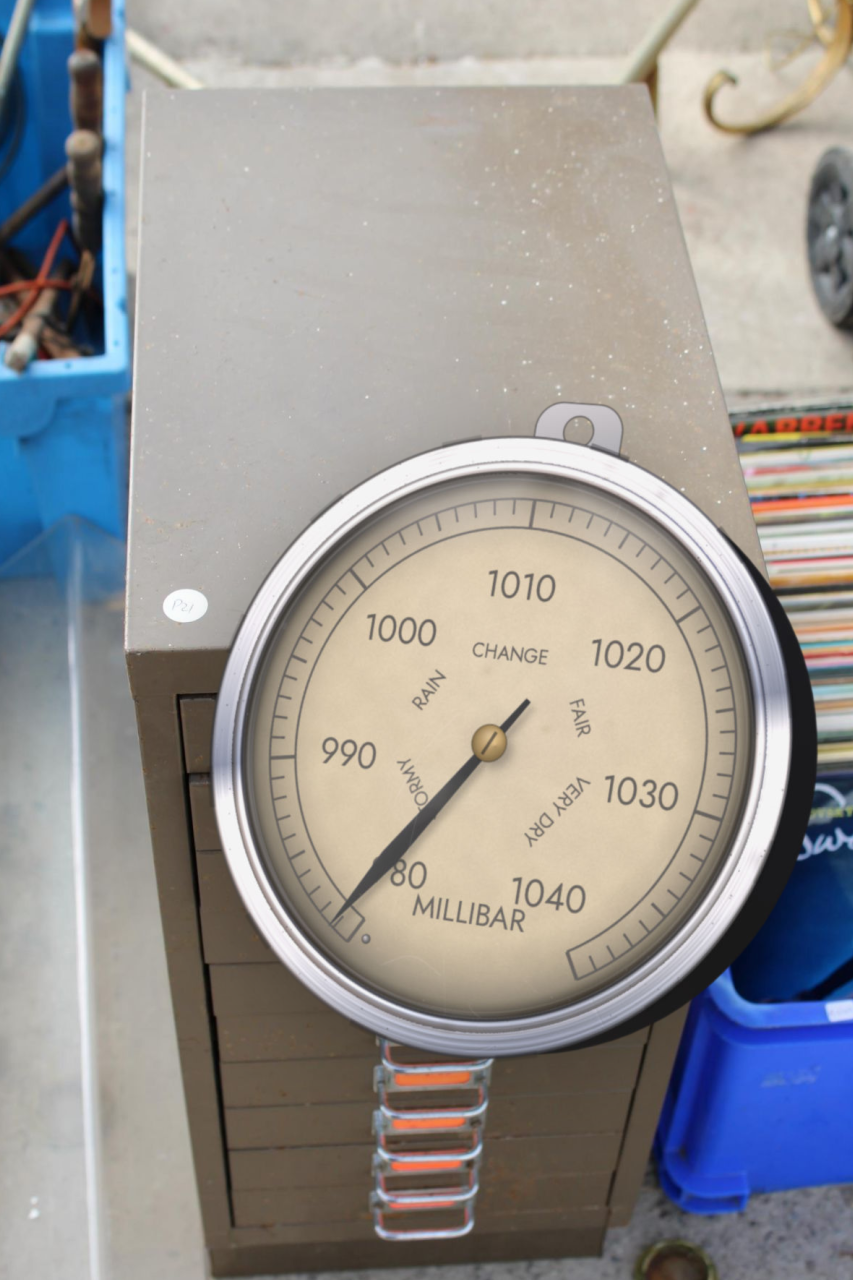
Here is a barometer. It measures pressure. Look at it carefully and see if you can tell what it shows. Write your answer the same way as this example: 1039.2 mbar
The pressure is 981 mbar
